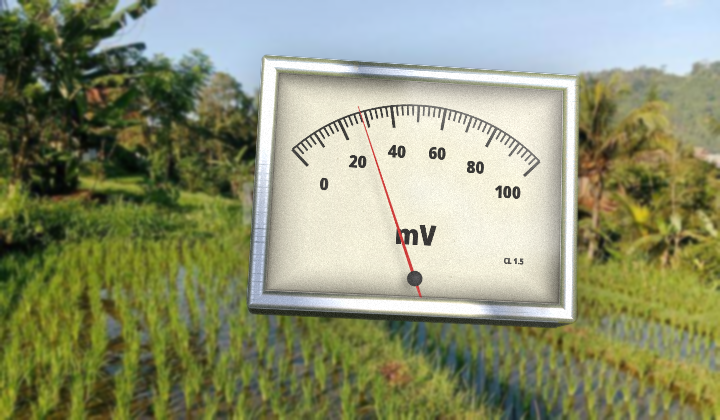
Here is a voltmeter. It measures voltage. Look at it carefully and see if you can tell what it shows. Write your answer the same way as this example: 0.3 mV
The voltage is 28 mV
